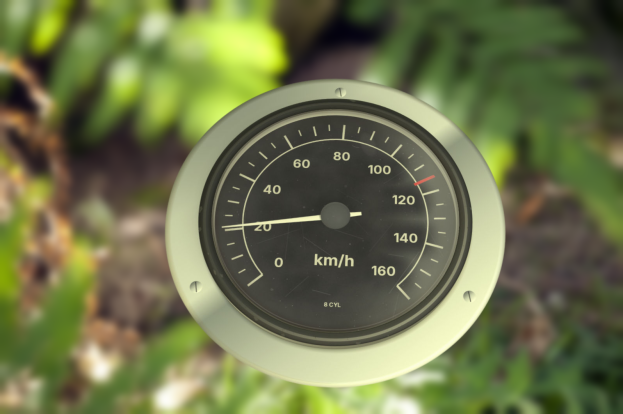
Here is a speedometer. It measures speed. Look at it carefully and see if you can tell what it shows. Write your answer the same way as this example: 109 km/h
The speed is 20 km/h
